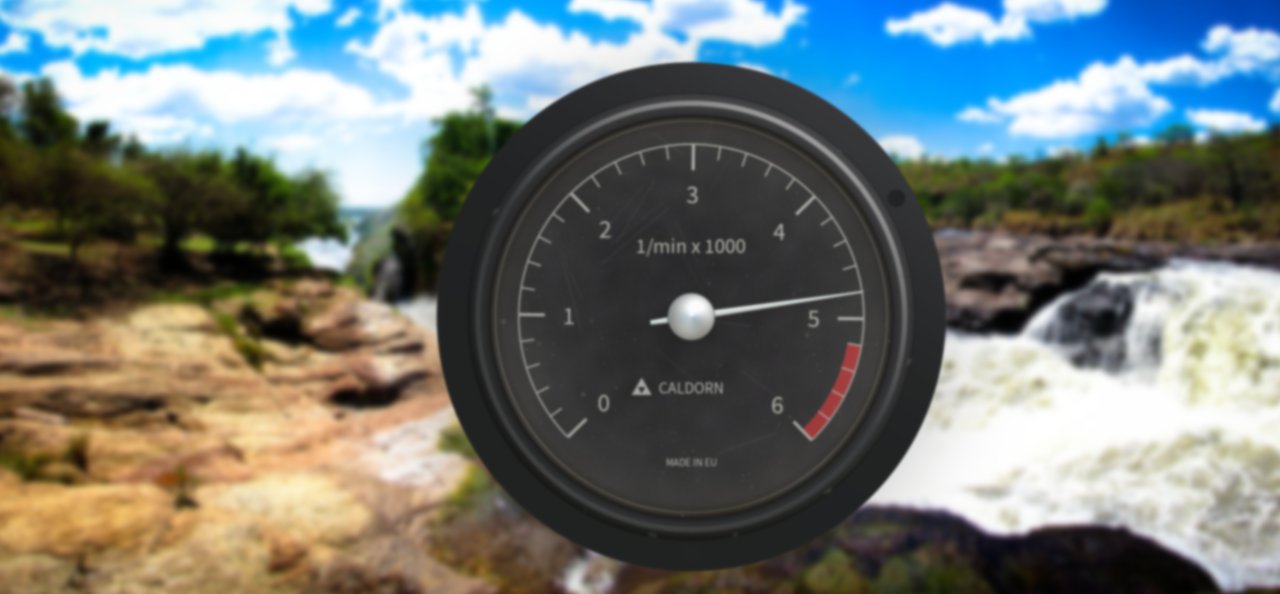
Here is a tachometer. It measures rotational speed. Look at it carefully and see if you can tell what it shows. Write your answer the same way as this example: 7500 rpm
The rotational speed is 4800 rpm
